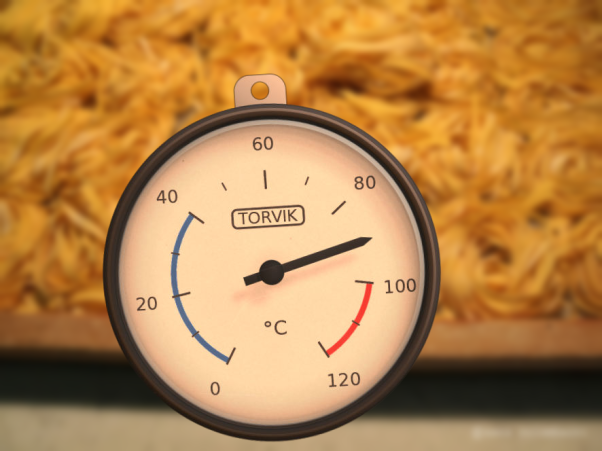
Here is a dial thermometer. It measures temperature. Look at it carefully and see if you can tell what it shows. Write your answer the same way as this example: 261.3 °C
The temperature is 90 °C
